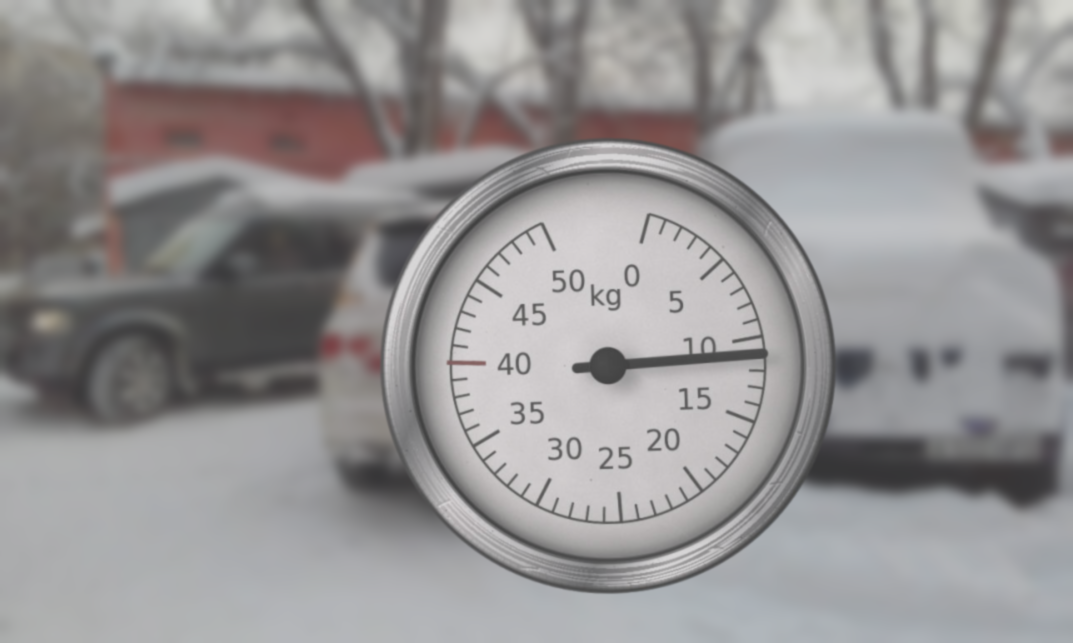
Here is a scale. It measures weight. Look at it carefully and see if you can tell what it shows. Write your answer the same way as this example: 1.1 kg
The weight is 11 kg
